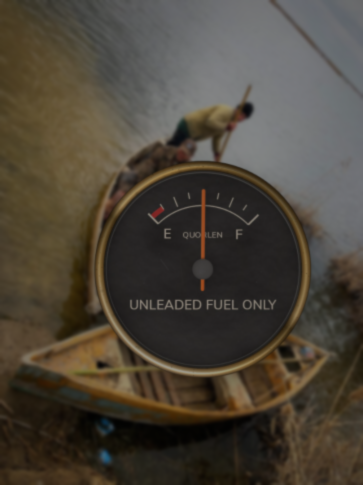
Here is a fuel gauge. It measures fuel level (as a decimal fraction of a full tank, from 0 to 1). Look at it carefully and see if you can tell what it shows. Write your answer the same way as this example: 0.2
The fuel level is 0.5
